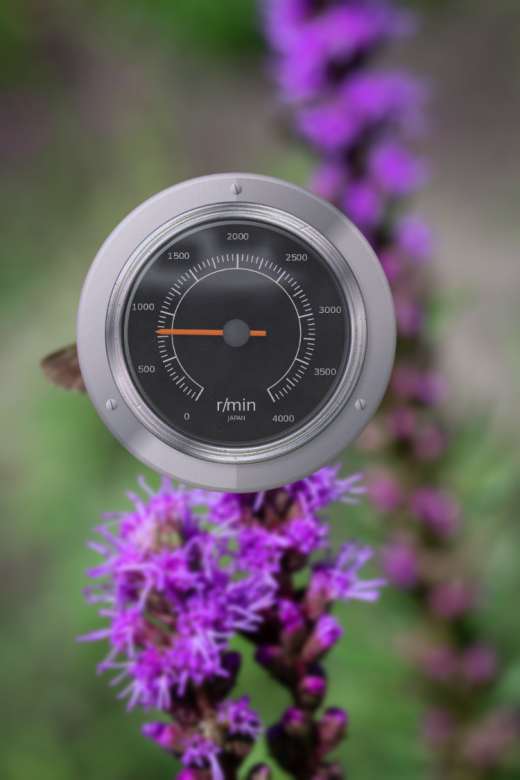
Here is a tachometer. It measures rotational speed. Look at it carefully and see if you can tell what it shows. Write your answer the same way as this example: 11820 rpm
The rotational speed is 800 rpm
